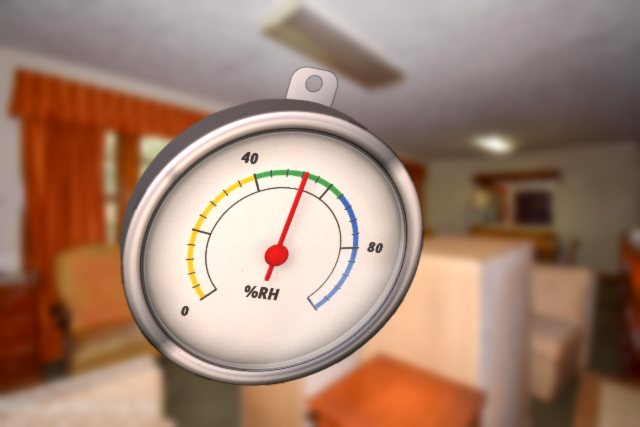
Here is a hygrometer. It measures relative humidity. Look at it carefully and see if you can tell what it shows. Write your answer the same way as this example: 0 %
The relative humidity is 52 %
